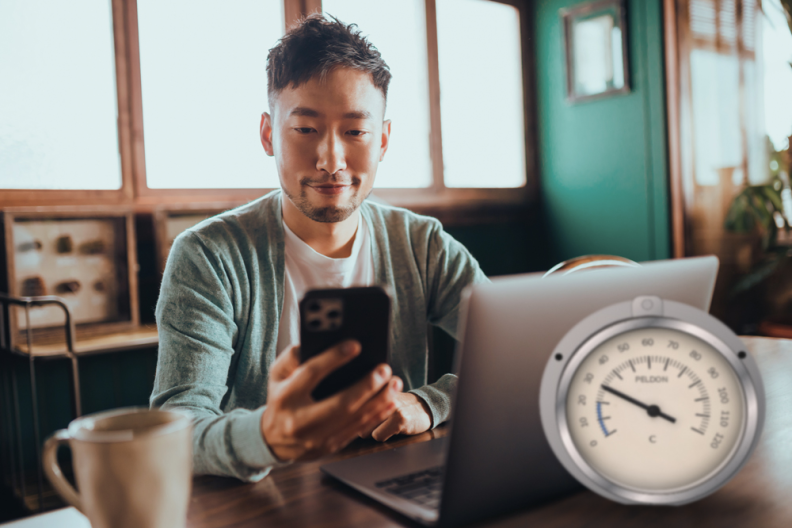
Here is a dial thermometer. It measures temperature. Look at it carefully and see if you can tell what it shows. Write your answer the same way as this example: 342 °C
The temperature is 30 °C
